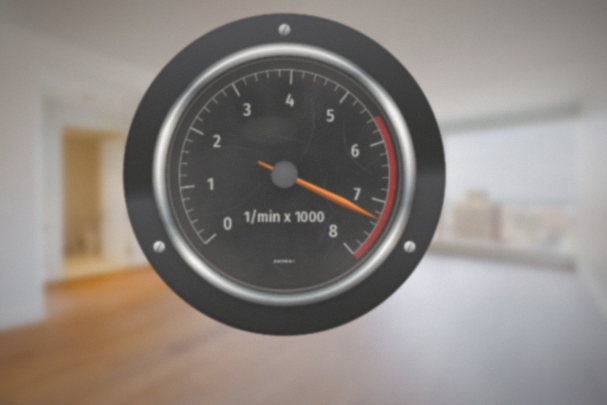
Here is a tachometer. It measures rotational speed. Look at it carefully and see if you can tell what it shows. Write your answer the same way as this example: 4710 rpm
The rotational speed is 7300 rpm
